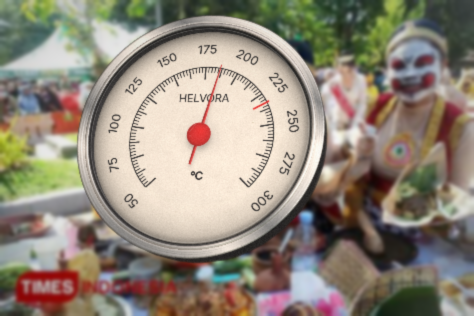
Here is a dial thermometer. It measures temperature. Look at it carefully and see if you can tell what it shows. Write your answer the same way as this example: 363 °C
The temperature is 187.5 °C
